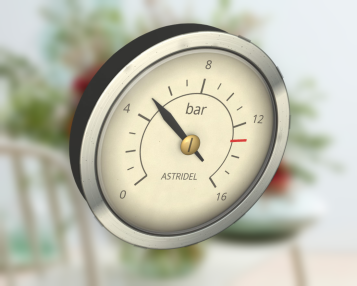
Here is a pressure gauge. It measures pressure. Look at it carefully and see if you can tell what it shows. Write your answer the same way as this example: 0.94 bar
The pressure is 5 bar
